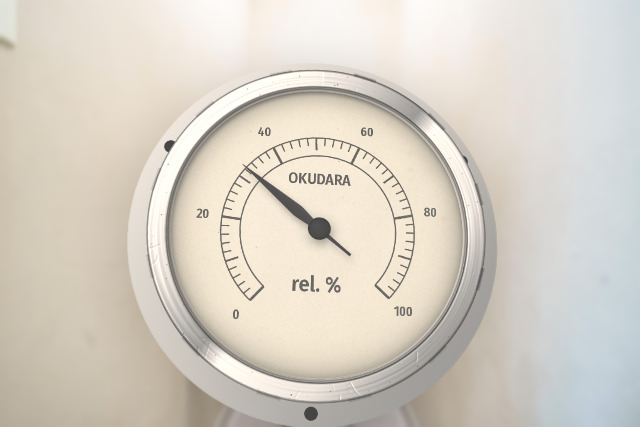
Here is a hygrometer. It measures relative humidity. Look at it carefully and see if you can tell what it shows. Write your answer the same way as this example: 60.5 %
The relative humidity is 32 %
